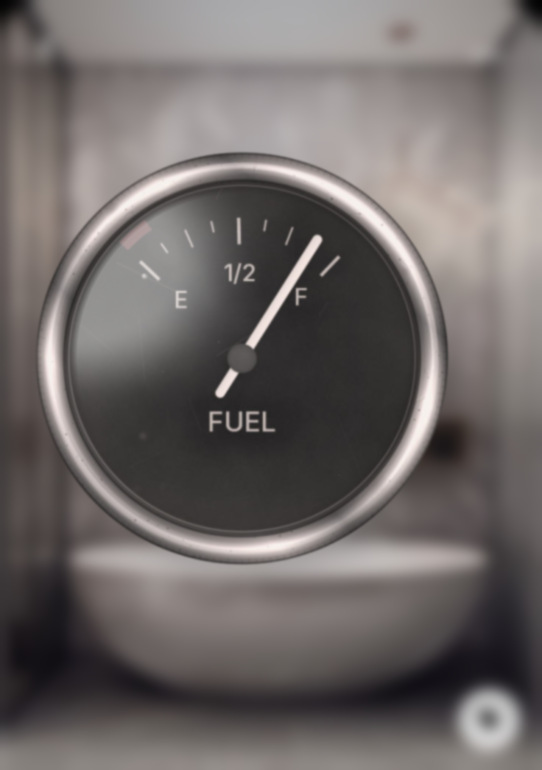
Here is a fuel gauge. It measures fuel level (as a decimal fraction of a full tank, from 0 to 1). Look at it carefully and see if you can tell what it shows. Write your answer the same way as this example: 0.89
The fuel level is 0.875
